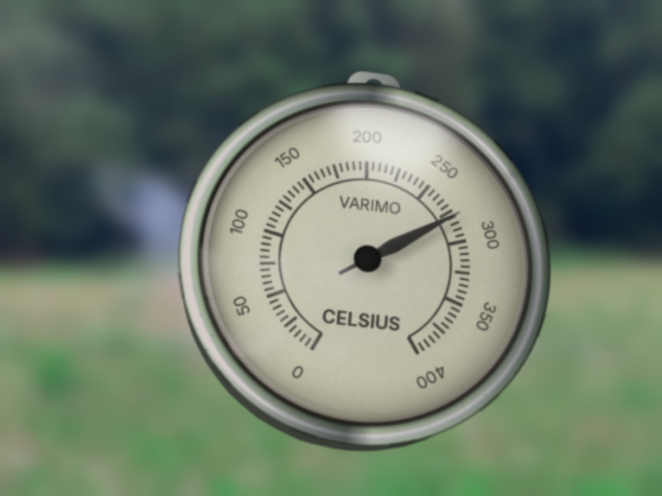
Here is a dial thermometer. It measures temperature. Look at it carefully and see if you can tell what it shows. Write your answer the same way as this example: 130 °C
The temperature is 280 °C
